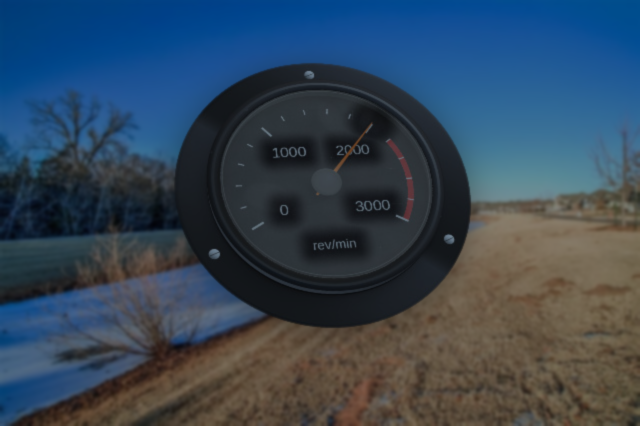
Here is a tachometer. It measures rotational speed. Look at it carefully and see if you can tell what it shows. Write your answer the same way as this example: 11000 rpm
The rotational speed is 2000 rpm
